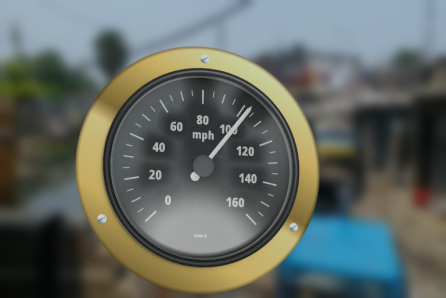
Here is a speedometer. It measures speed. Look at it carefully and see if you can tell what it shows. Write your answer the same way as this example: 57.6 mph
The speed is 102.5 mph
